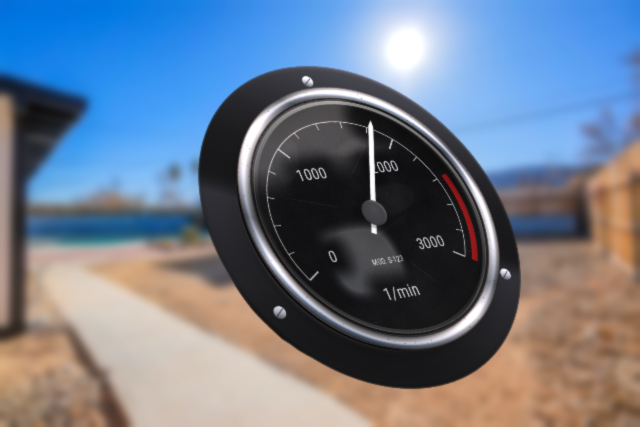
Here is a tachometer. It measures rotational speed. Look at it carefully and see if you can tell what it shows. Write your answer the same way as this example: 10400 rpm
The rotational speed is 1800 rpm
